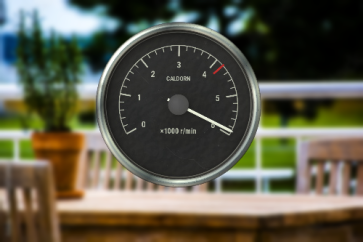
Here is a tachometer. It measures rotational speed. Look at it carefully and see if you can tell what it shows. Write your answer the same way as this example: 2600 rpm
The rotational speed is 5900 rpm
